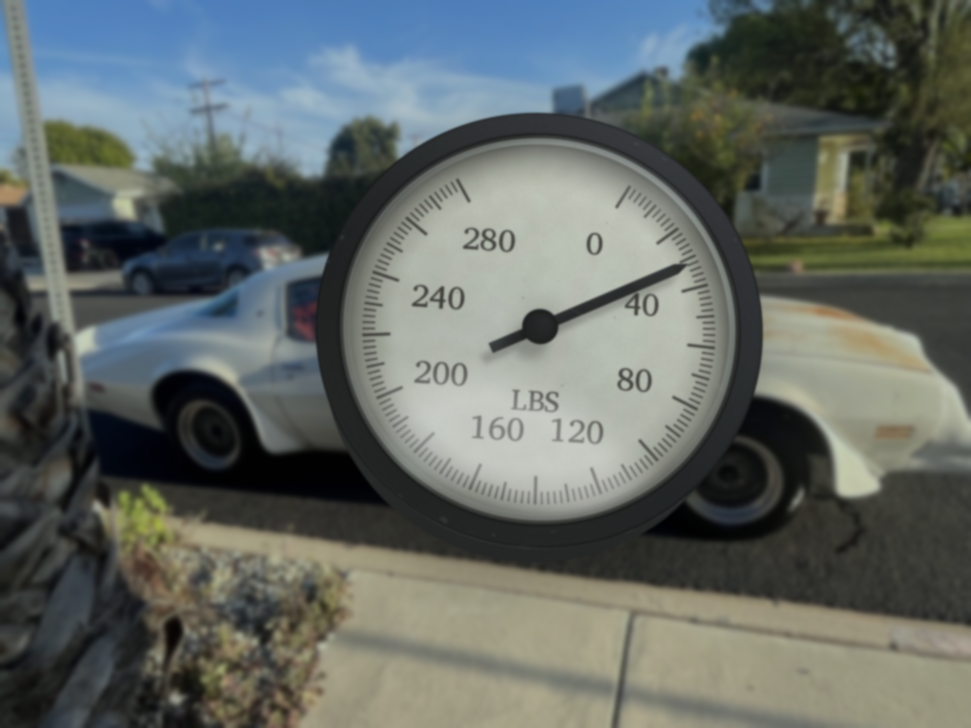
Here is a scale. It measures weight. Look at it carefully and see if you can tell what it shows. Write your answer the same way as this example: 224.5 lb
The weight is 32 lb
